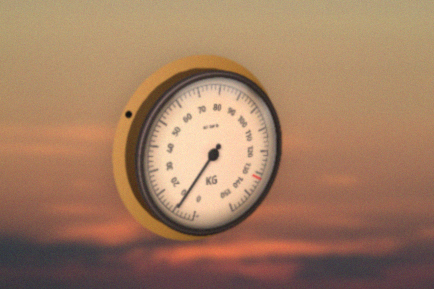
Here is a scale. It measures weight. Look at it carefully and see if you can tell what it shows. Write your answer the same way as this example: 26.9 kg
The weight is 10 kg
